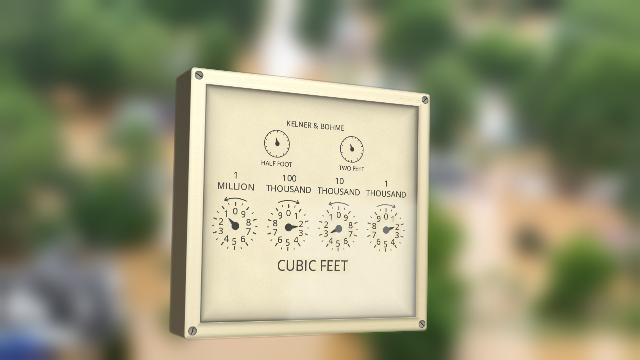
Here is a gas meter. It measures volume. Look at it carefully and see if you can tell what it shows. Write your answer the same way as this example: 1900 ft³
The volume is 123200 ft³
